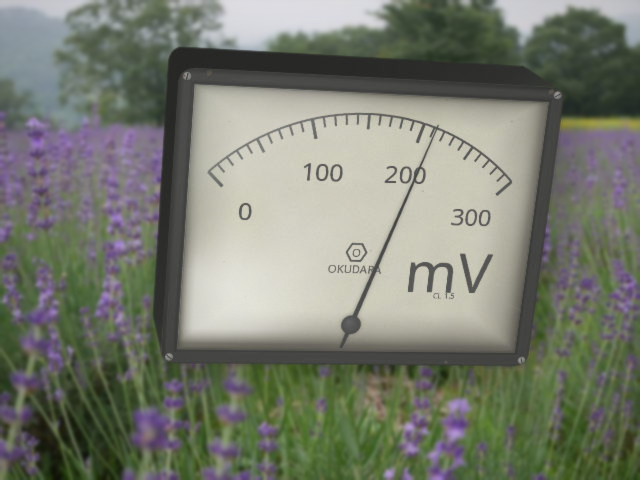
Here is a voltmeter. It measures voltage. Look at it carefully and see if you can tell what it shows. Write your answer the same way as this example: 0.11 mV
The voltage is 210 mV
